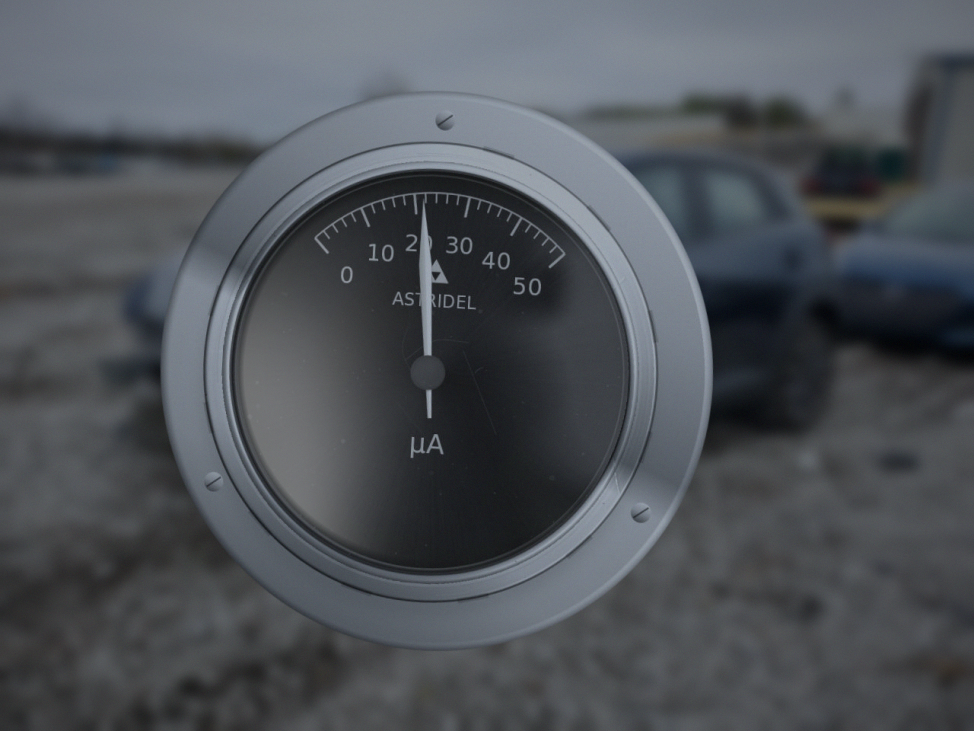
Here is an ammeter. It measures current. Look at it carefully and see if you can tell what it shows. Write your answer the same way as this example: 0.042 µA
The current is 22 µA
